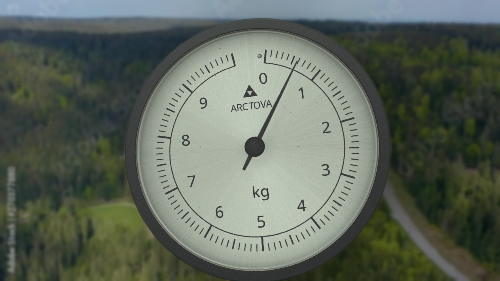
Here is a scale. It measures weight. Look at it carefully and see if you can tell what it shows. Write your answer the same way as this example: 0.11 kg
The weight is 0.6 kg
